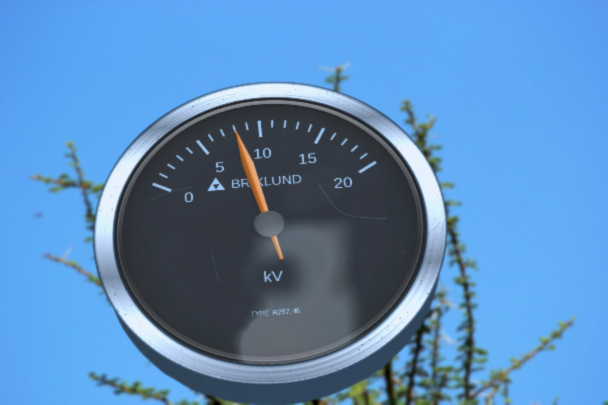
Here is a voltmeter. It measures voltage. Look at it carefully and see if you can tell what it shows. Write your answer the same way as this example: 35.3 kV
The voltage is 8 kV
